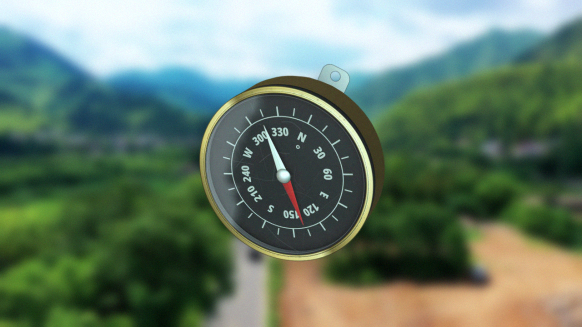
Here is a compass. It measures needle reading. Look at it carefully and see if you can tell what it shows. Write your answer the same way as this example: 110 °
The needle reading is 135 °
